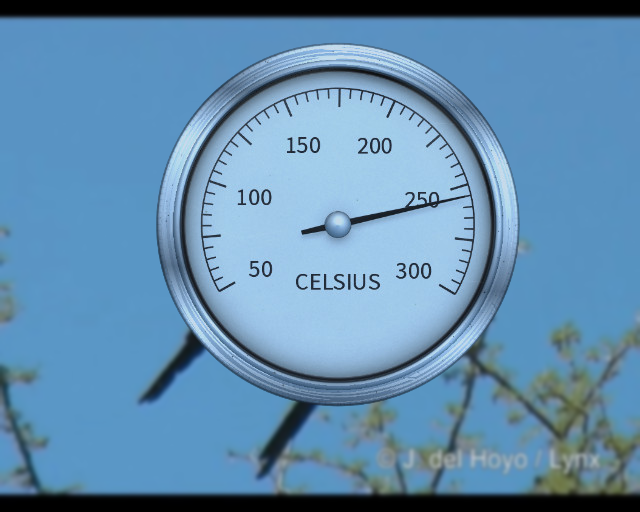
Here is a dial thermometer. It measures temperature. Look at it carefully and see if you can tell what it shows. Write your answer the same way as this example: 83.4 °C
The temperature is 255 °C
